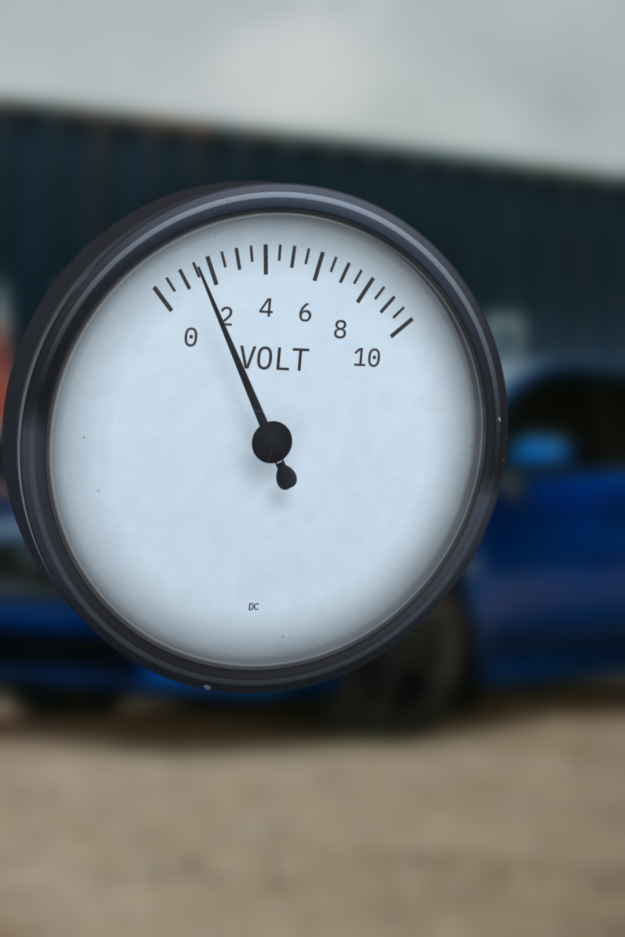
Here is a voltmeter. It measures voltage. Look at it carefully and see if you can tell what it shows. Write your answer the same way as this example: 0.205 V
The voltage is 1.5 V
